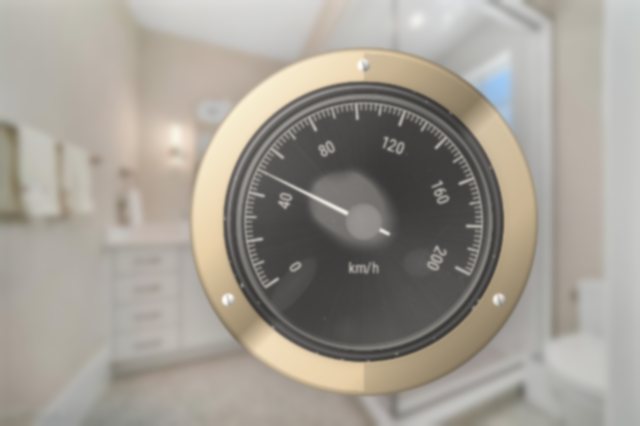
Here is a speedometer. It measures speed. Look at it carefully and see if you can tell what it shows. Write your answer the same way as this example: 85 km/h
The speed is 50 km/h
